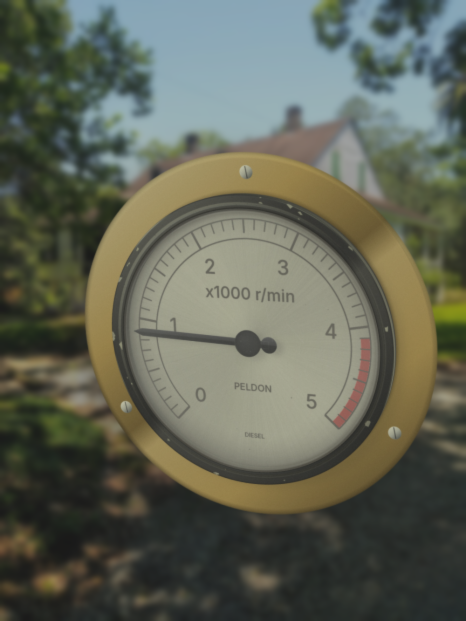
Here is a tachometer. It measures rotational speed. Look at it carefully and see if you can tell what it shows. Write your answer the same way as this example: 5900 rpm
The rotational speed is 900 rpm
